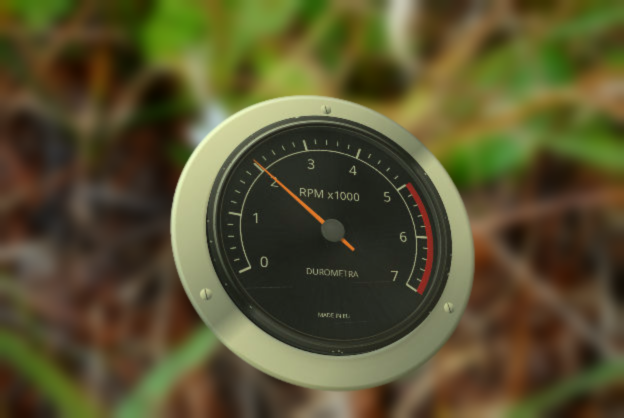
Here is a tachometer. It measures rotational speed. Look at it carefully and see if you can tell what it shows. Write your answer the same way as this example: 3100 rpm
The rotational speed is 2000 rpm
